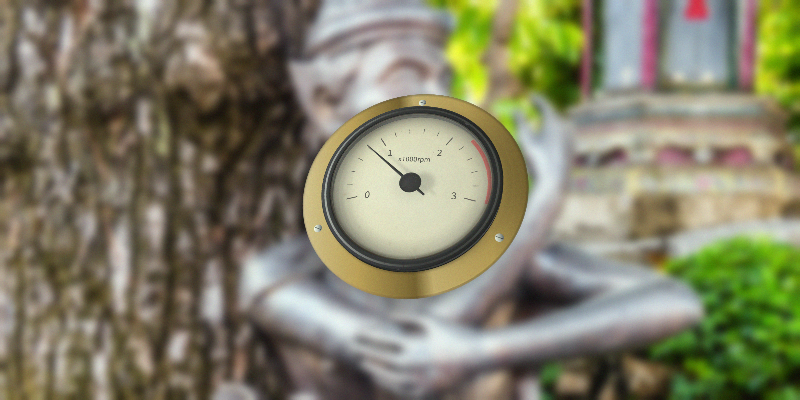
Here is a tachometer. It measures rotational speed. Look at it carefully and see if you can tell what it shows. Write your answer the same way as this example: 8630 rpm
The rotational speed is 800 rpm
